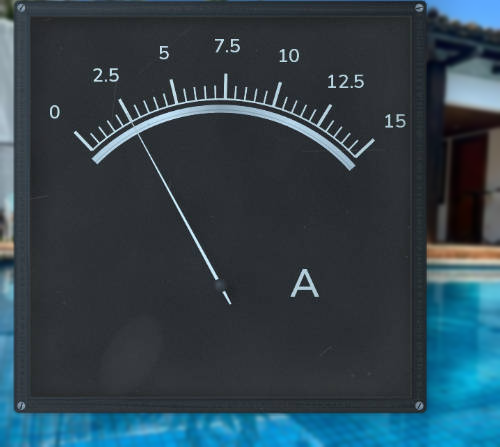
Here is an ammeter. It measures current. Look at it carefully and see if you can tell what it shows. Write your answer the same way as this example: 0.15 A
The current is 2.5 A
